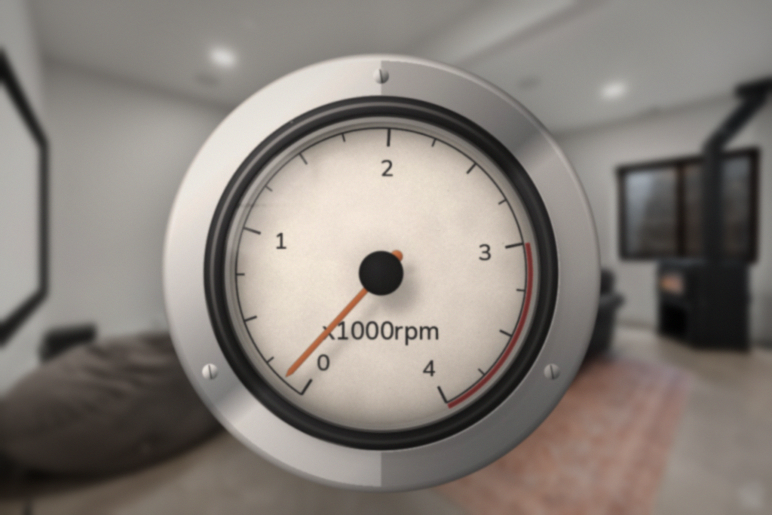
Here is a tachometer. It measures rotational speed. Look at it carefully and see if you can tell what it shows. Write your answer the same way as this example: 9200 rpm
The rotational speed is 125 rpm
